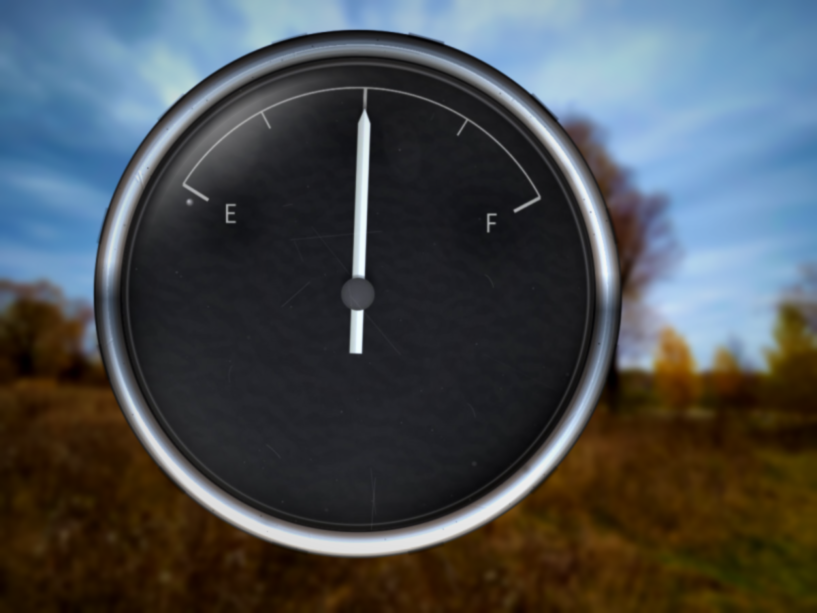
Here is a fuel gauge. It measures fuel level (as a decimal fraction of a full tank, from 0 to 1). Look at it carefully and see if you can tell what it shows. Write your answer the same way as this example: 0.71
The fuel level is 0.5
